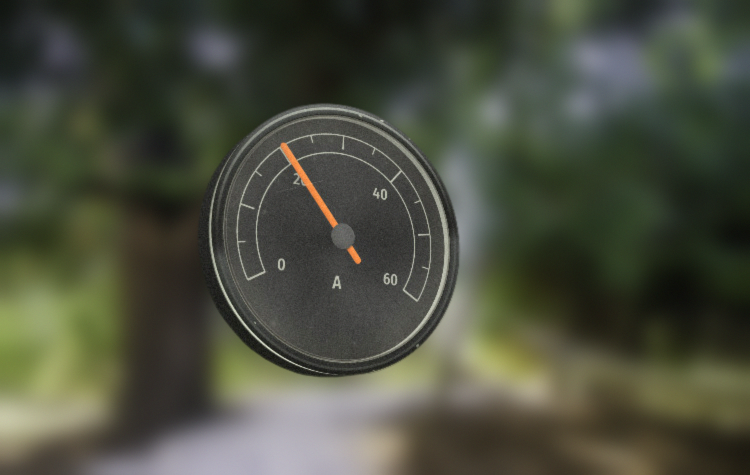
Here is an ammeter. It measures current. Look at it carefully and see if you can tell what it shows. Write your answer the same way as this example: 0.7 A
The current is 20 A
